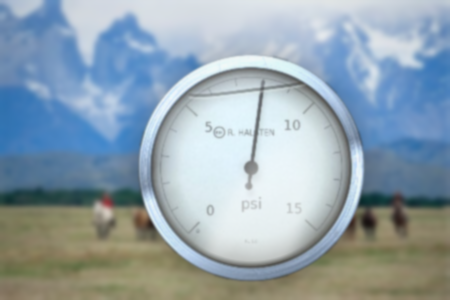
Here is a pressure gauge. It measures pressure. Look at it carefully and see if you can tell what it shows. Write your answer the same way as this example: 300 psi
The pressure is 8 psi
